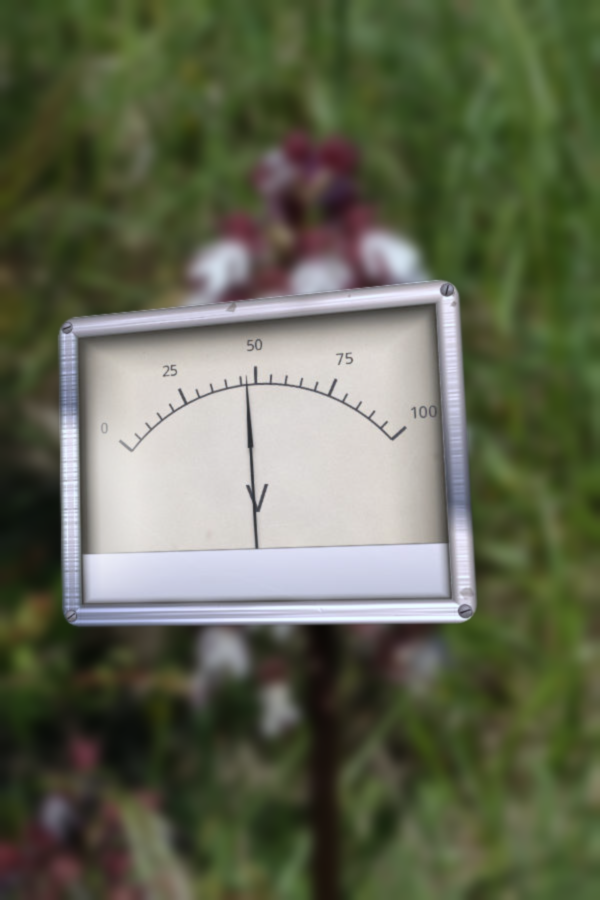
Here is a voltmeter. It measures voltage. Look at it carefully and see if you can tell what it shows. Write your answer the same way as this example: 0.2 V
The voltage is 47.5 V
